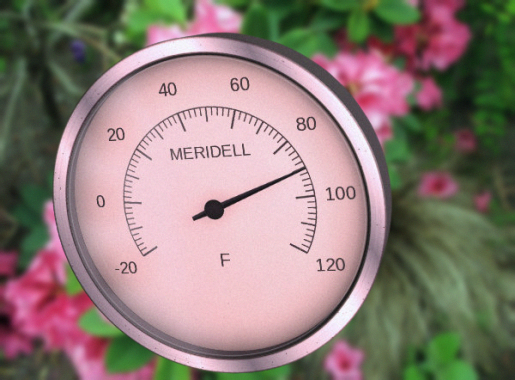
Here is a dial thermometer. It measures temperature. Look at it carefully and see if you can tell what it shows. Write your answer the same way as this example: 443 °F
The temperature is 90 °F
